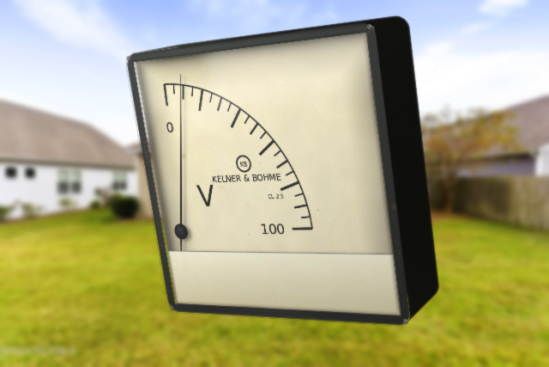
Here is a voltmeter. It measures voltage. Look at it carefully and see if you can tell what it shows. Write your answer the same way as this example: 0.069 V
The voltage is 10 V
